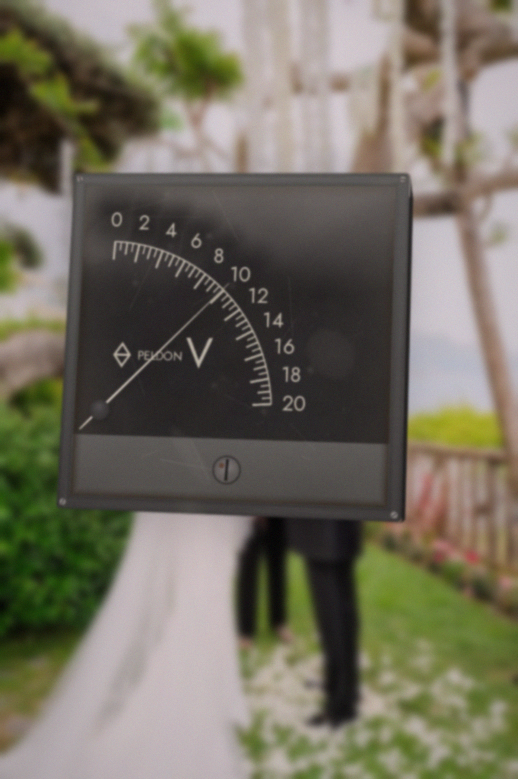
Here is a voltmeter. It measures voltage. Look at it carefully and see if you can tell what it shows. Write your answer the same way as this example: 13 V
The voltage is 10 V
